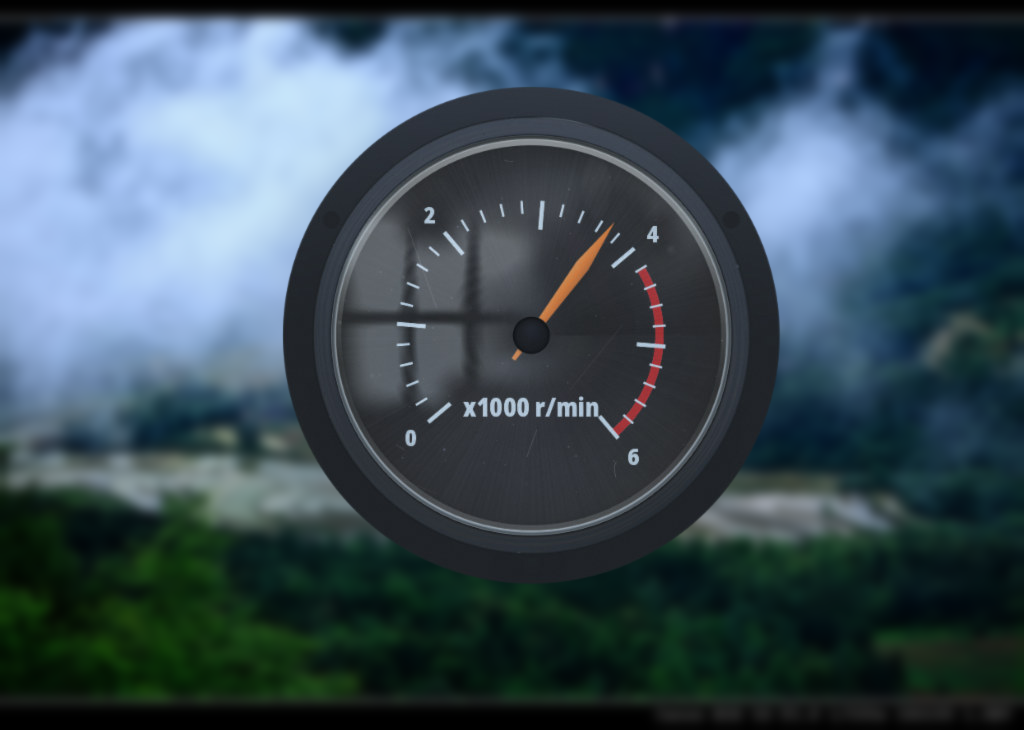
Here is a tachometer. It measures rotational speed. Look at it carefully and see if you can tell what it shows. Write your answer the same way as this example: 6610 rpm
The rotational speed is 3700 rpm
